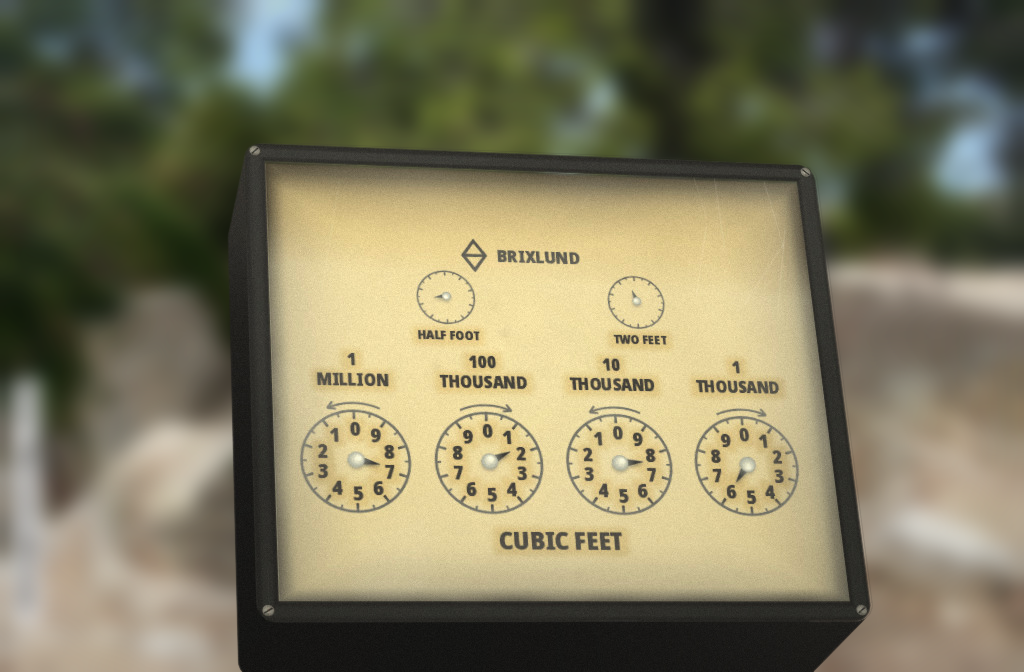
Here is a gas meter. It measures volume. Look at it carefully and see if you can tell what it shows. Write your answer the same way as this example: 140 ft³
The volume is 717600 ft³
